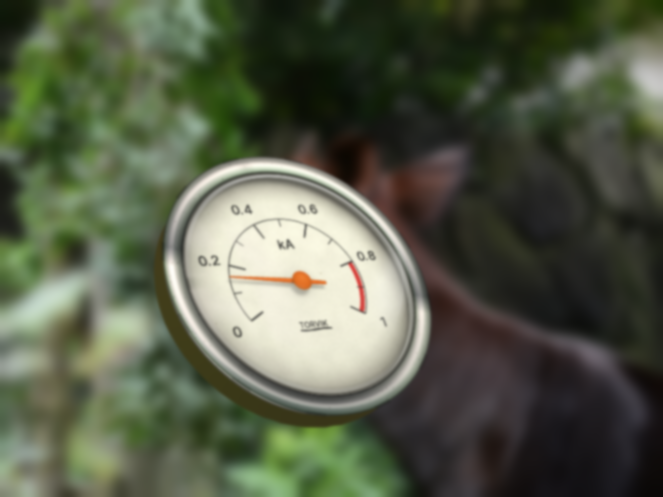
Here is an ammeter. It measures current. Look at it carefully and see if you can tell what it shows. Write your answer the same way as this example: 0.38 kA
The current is 0.15 kA
